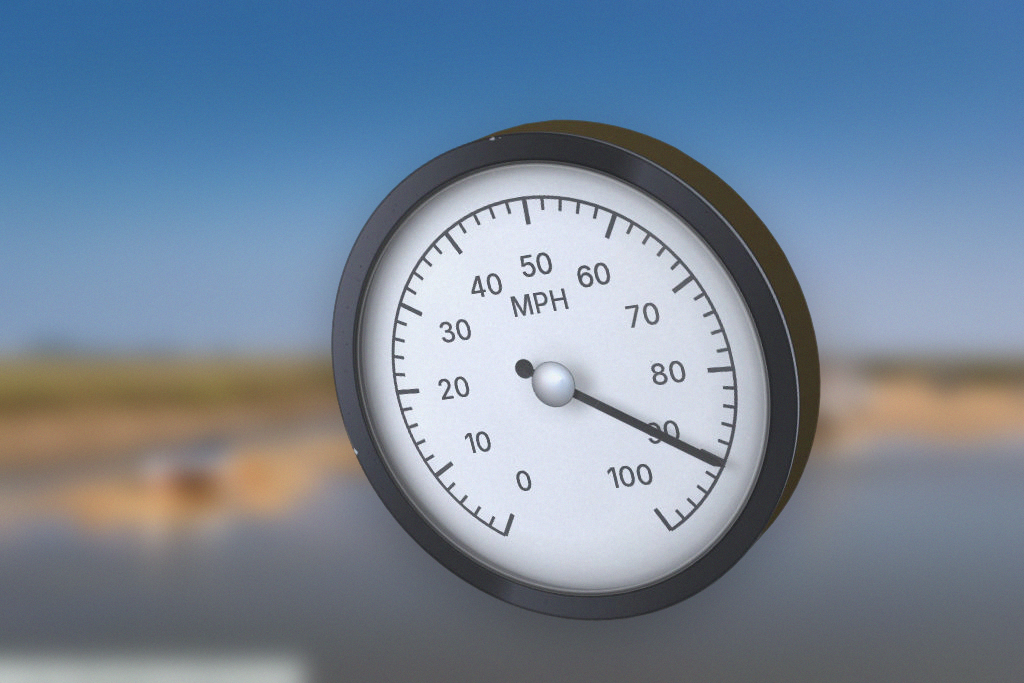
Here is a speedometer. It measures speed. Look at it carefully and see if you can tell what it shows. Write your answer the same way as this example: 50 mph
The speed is 90 mph
